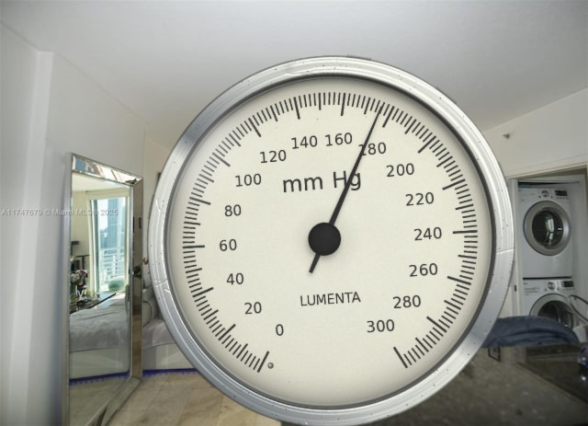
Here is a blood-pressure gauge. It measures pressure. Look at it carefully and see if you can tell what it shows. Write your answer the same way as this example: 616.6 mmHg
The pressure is 176 mmHg
